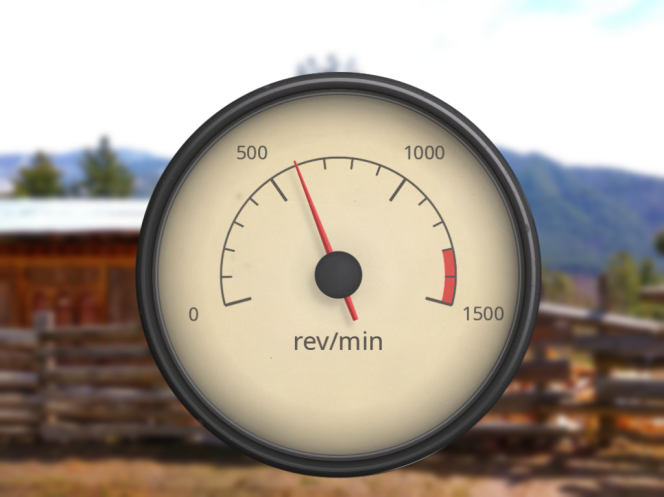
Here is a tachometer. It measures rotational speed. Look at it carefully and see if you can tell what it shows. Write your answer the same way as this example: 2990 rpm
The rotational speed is 600 rpm
